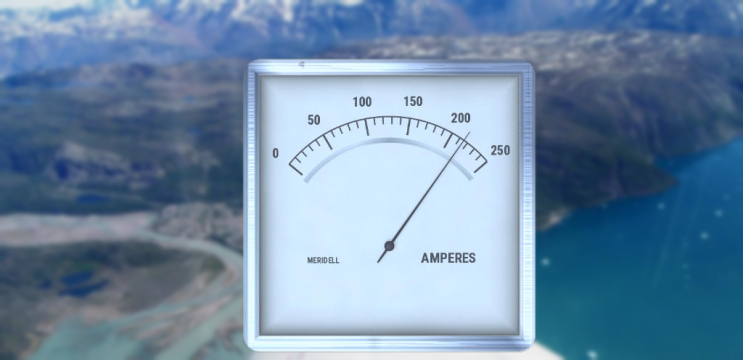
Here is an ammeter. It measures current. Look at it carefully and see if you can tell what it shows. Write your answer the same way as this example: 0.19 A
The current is 215 A
